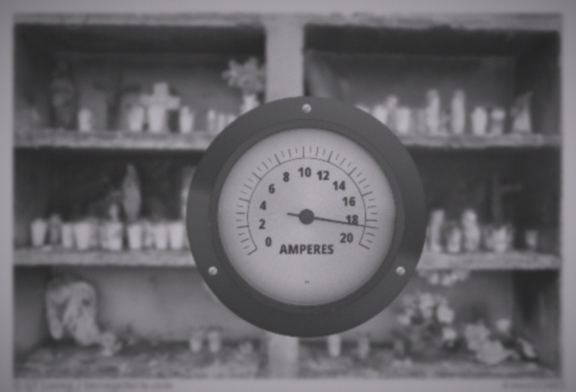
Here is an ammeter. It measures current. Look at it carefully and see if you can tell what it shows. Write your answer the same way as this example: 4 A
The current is 18.5 A
